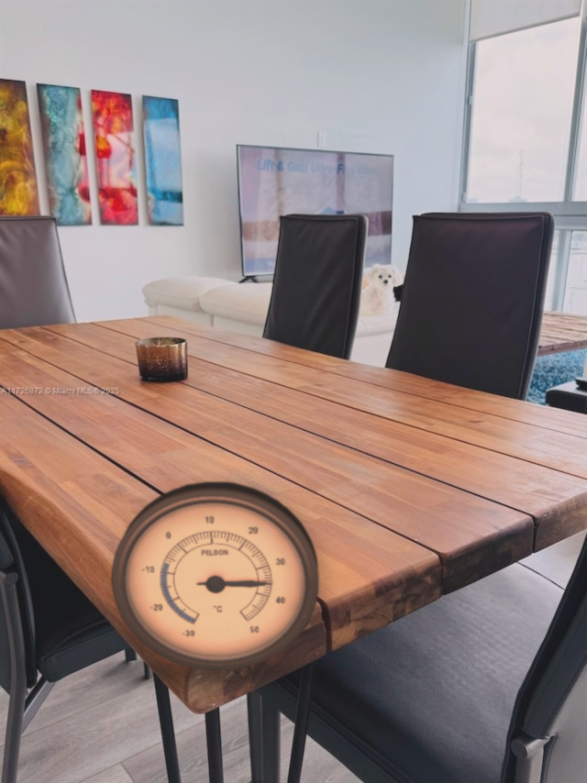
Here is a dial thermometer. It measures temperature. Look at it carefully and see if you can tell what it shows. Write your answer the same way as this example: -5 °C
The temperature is 35 °C
